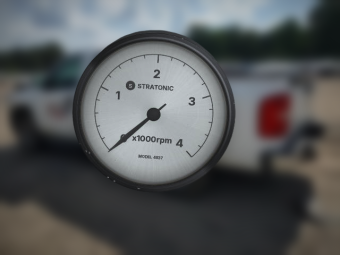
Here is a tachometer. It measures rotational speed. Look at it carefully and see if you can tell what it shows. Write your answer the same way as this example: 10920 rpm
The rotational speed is 0 rpm
